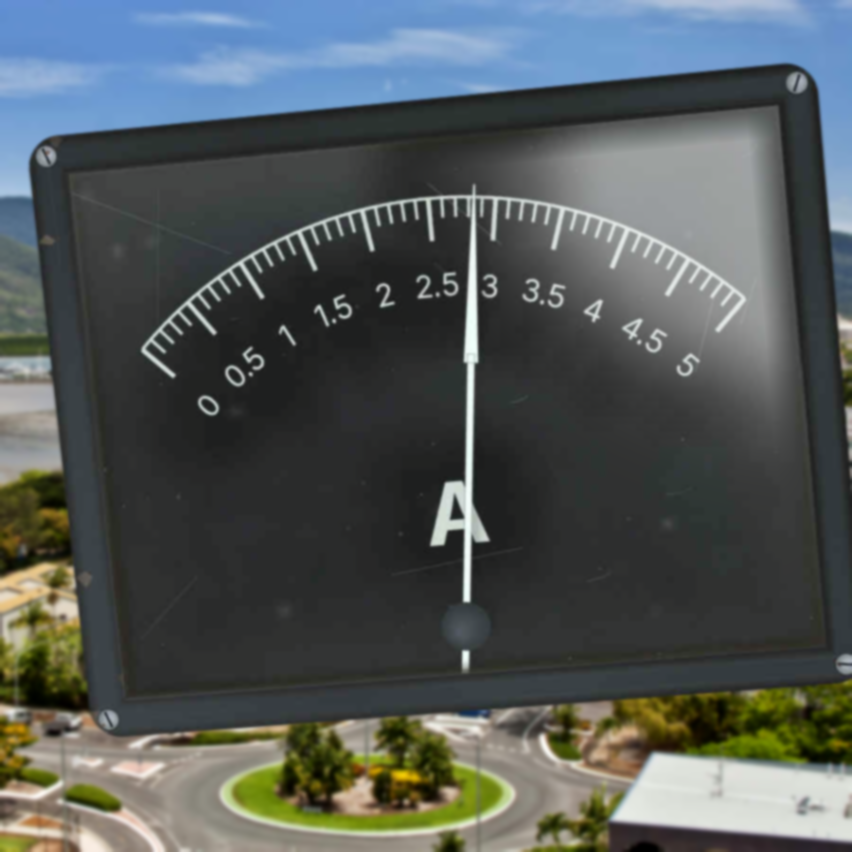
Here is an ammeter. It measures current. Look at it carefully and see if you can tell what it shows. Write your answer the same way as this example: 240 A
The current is 2.85 A
